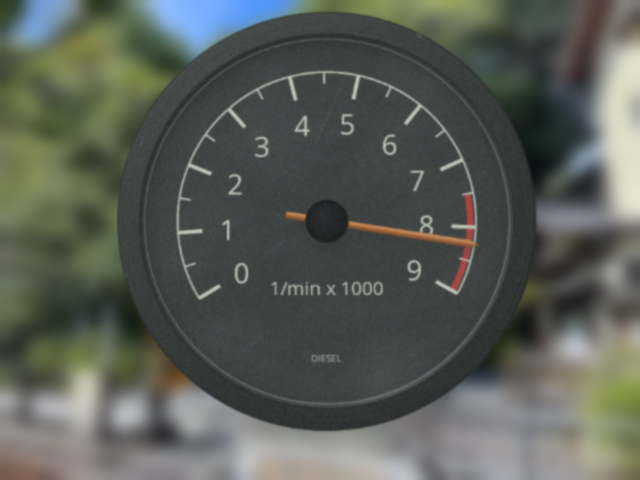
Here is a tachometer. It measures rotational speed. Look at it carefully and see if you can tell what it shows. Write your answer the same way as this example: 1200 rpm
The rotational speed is 8250 rpm
